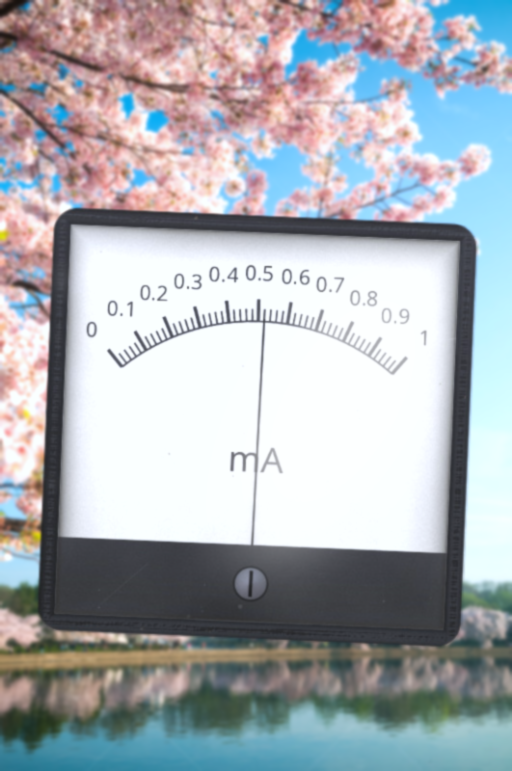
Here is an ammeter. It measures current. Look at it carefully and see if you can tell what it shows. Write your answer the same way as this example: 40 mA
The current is 0.52 mA
